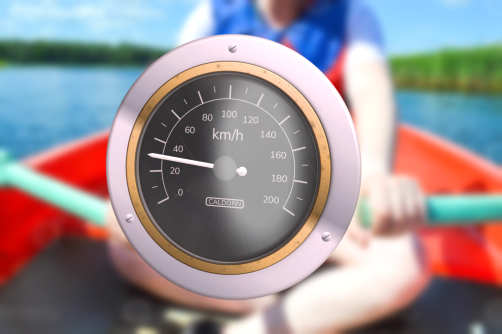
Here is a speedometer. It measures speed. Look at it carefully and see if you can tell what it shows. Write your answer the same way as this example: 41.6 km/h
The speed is 30 km/h
